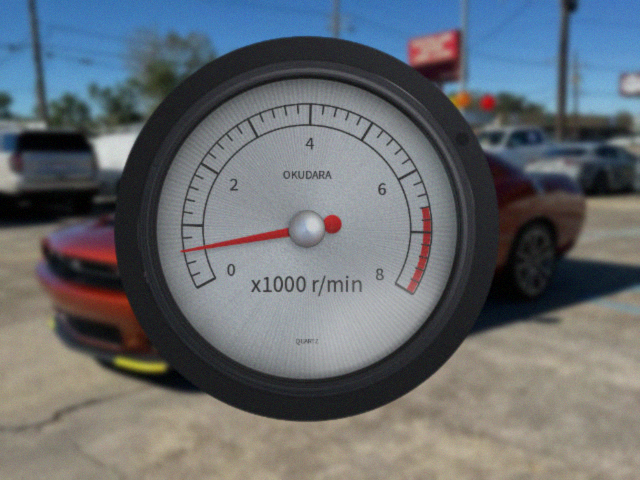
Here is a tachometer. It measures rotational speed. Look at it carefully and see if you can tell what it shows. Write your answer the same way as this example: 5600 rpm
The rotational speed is 600 rpm
